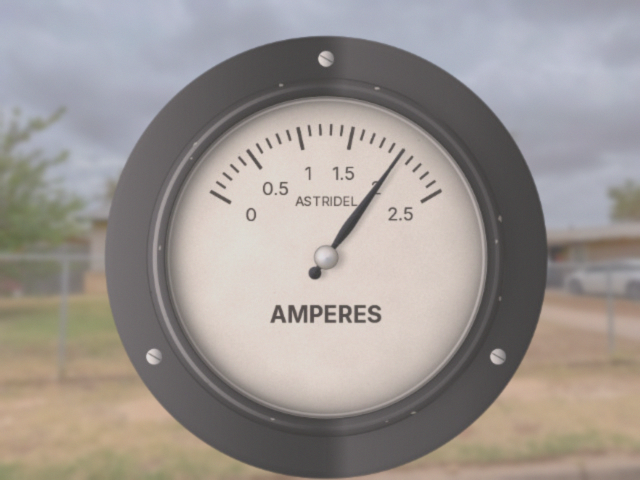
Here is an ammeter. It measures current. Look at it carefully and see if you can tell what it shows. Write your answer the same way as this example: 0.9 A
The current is 2 A
